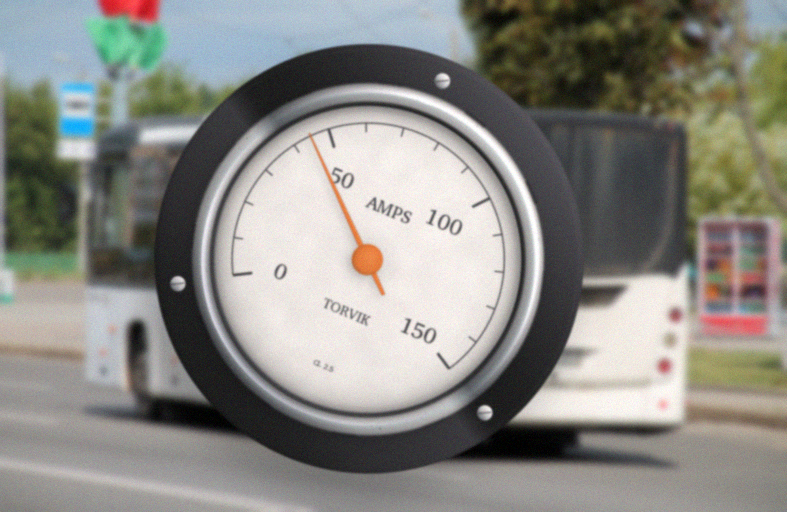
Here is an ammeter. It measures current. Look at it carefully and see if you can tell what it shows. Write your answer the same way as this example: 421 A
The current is 45 A
